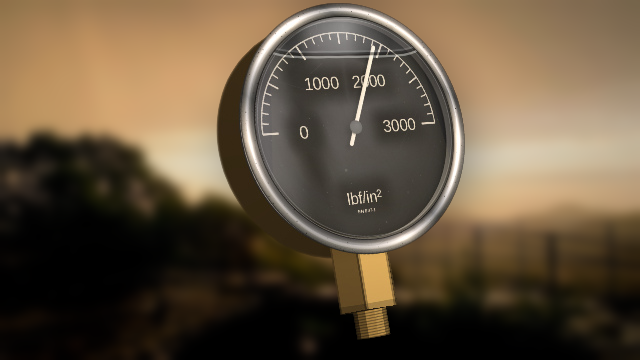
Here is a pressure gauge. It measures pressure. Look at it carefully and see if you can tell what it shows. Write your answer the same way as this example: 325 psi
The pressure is 1900 psi
